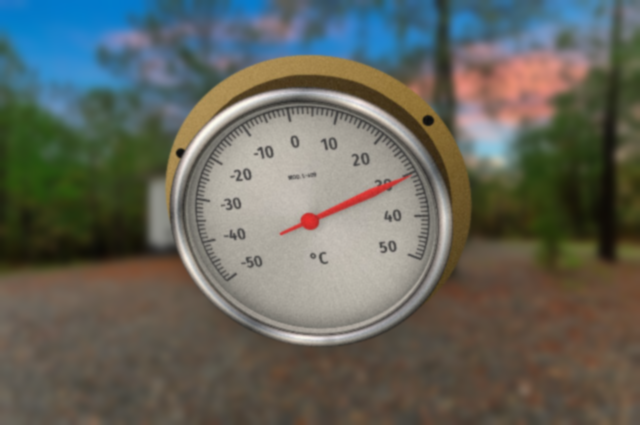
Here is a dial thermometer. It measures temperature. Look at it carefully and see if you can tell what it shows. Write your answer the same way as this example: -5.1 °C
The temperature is 30 °C
